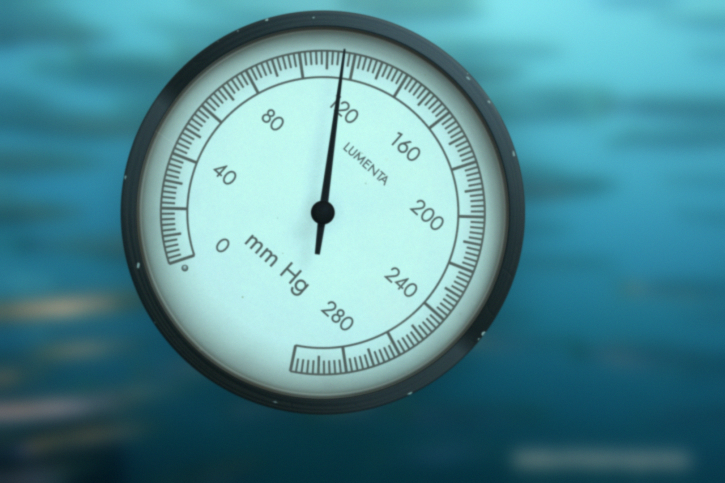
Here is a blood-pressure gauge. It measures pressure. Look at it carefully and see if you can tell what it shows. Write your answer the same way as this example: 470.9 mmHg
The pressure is 116 mmHg
